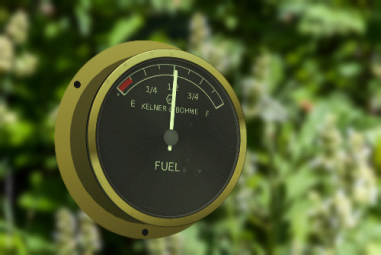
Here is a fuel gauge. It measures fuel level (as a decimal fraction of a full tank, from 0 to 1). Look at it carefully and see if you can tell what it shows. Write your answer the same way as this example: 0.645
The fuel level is 0.5
